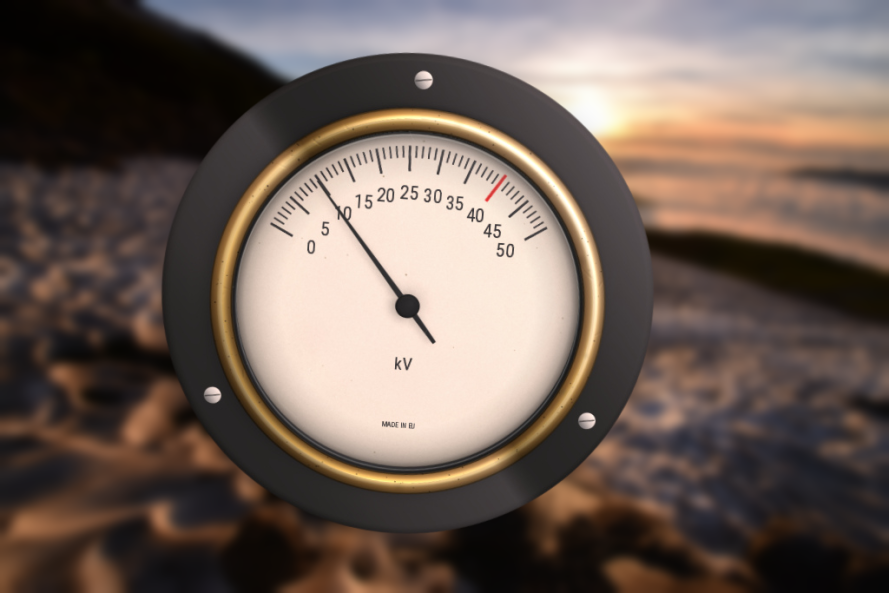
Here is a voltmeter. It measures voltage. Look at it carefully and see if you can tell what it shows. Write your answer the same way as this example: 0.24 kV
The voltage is 10 kV
